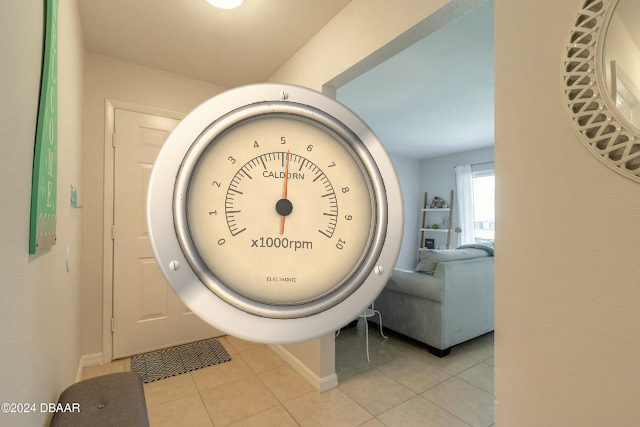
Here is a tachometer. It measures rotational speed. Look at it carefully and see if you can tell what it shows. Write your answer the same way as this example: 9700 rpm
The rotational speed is 5200 rpm
